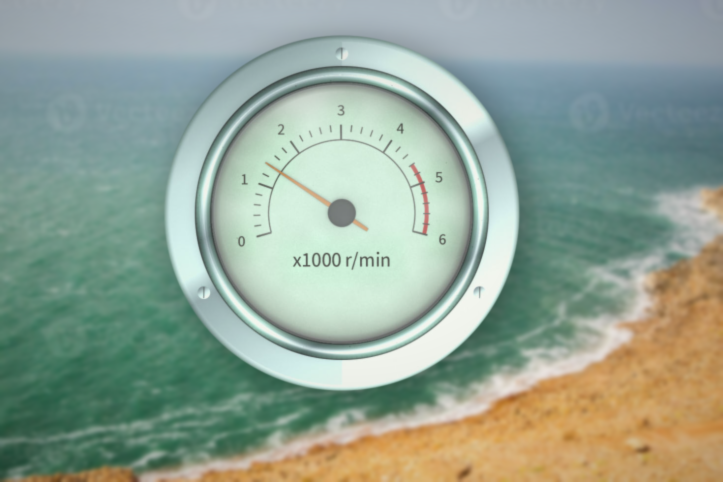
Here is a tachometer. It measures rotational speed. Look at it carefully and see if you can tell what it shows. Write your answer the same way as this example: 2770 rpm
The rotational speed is 1400 rpm
